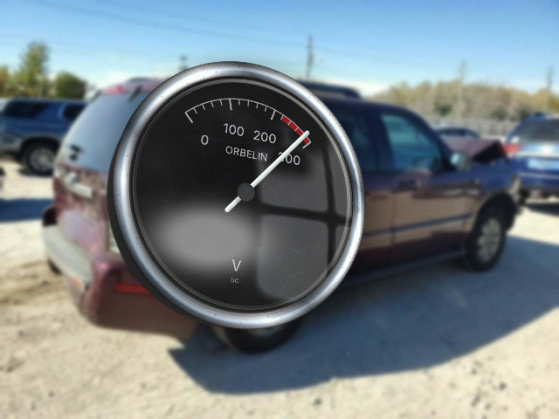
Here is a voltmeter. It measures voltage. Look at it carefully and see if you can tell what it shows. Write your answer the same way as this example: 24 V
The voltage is 280 V
